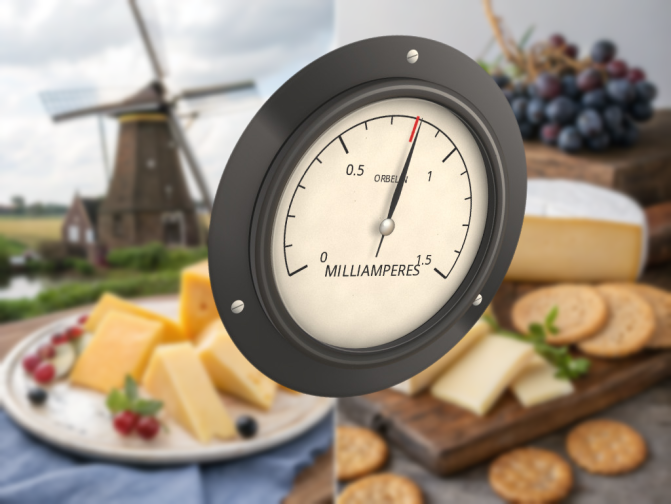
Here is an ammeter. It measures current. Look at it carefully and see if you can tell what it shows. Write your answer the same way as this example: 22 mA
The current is 0.8 mA
